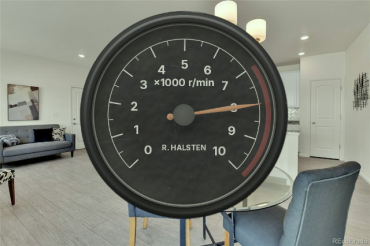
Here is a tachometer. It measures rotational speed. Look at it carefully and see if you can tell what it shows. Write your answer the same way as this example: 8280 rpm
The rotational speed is 8000 rpm
